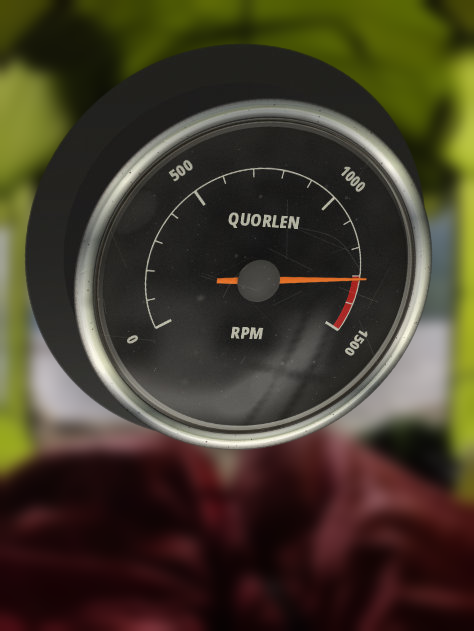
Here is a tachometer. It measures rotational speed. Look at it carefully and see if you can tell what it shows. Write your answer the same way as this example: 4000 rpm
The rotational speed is 1300 rpm
